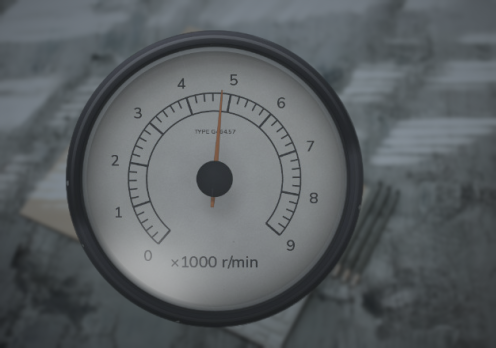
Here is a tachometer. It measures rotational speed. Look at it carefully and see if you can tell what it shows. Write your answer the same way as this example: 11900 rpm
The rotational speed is 4800 rpm
